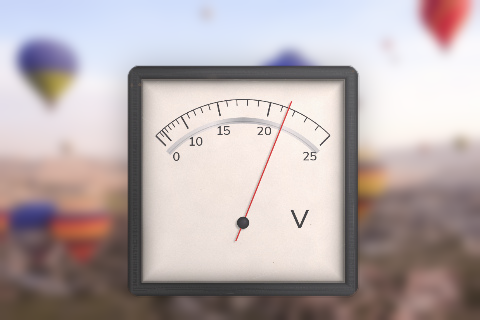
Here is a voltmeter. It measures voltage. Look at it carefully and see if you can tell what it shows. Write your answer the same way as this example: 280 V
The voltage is 21.5 V
